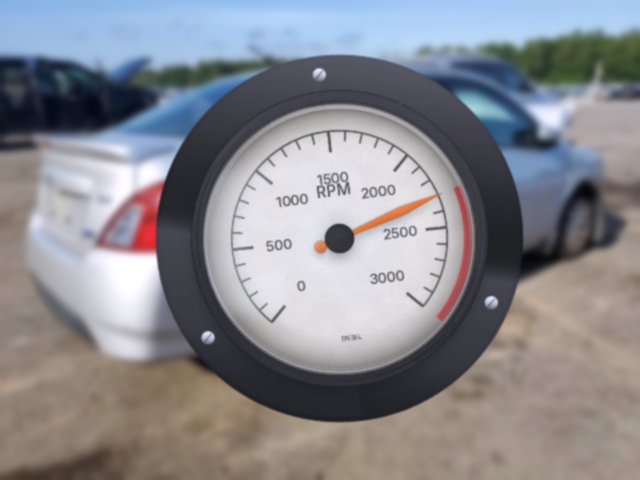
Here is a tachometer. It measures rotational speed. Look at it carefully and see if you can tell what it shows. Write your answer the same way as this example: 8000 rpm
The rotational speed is 2300 rpm
